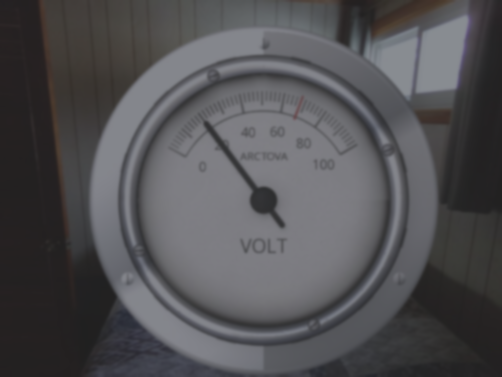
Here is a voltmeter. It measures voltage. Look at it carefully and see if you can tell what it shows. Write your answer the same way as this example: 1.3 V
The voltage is 20 V
